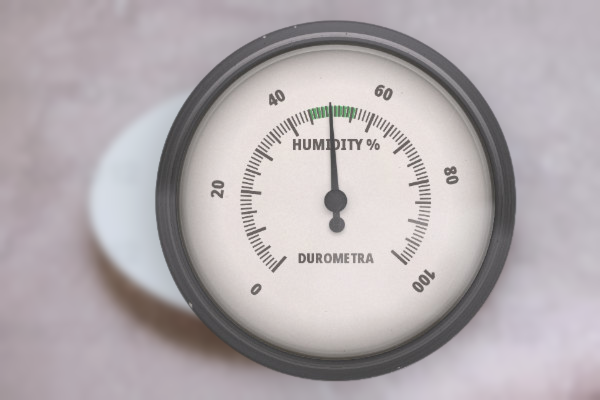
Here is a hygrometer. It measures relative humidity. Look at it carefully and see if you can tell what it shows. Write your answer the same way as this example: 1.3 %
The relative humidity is 50 %
